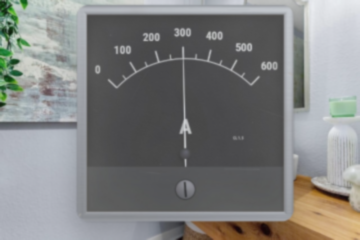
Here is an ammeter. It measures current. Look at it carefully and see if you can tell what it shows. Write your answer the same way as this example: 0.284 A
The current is 300 A
